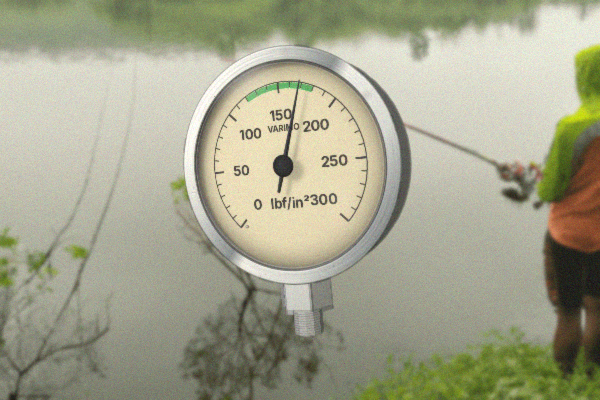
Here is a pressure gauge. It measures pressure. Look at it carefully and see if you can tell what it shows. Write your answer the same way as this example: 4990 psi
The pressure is 170 psi
